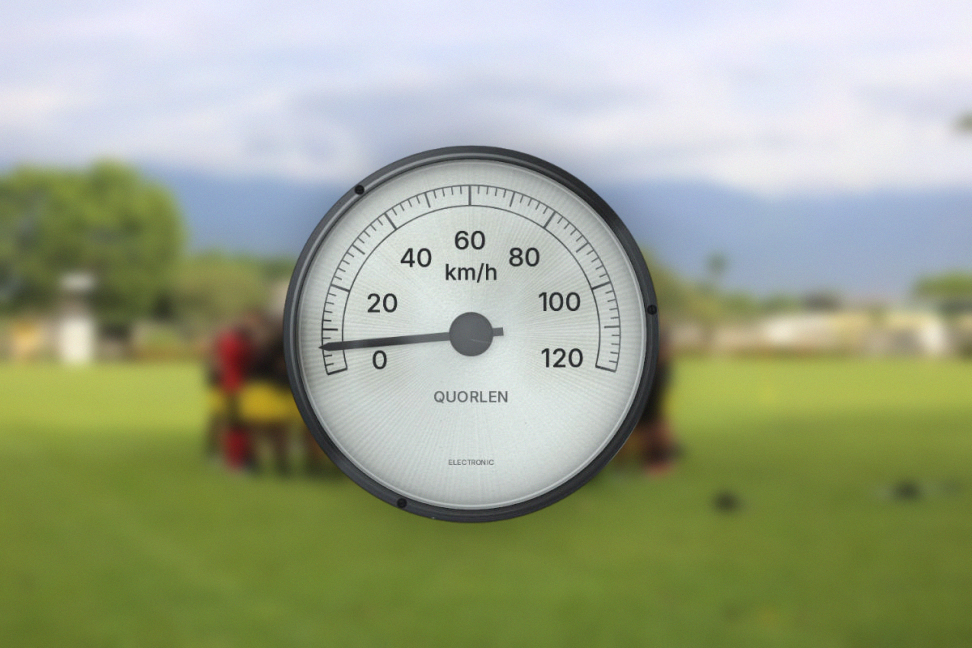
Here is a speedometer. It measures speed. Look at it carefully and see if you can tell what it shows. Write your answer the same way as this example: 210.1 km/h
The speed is 6 km/h
